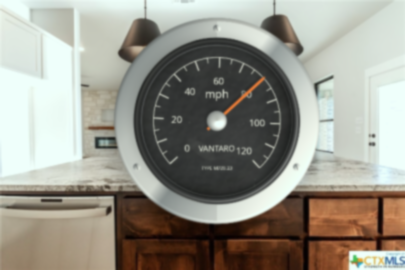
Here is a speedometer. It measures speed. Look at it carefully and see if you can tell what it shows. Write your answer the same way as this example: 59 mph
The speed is 80 mph
